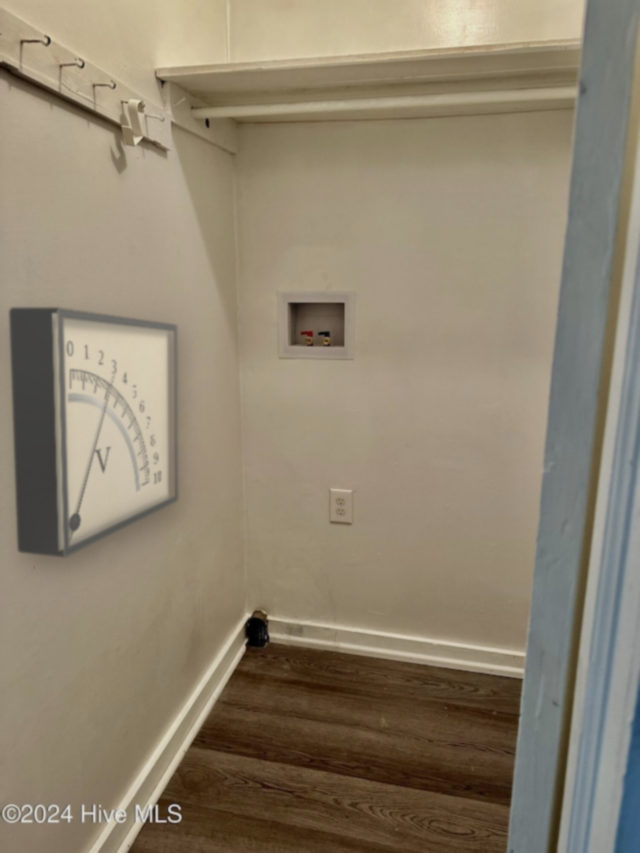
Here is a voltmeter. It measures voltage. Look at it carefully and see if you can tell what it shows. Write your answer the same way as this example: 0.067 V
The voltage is 3 V
